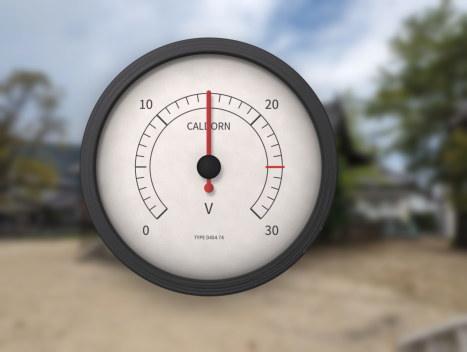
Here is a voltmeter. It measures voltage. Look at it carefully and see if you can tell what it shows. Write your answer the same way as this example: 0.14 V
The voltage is 15 V
